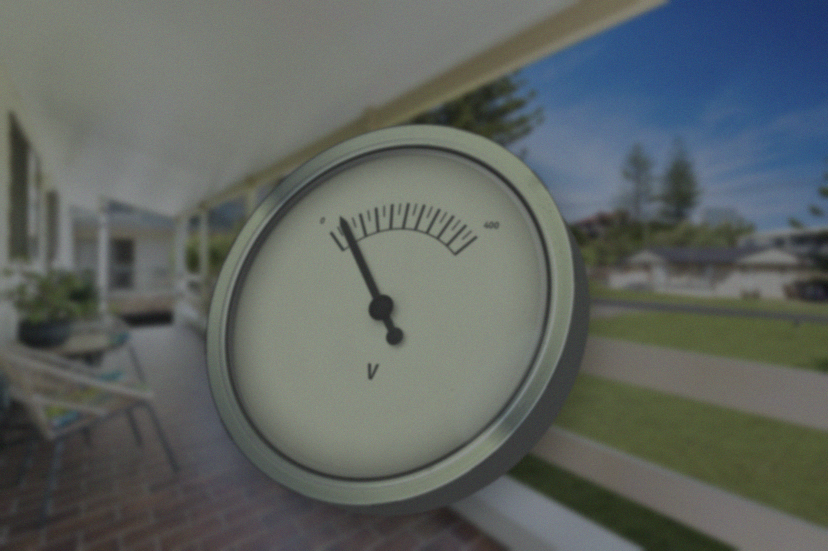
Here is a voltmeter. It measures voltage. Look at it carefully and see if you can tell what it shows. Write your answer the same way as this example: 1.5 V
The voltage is 40 V
